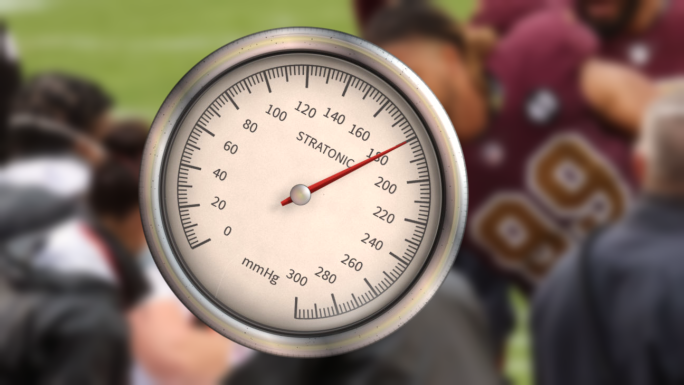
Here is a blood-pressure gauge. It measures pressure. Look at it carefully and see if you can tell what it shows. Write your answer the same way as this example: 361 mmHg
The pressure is 180 mmHg
